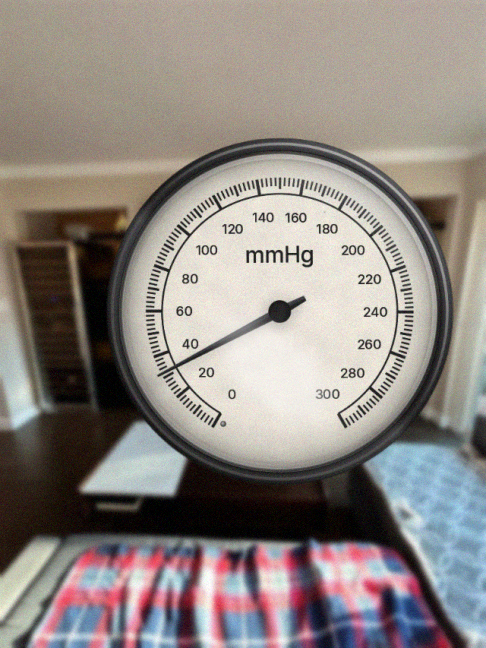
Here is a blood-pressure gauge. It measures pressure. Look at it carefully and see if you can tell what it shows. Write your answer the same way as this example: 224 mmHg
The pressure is 32 mmHg
